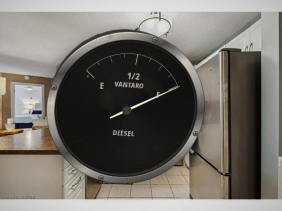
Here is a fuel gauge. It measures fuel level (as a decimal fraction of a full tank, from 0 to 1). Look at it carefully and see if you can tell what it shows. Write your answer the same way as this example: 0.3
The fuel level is 1
